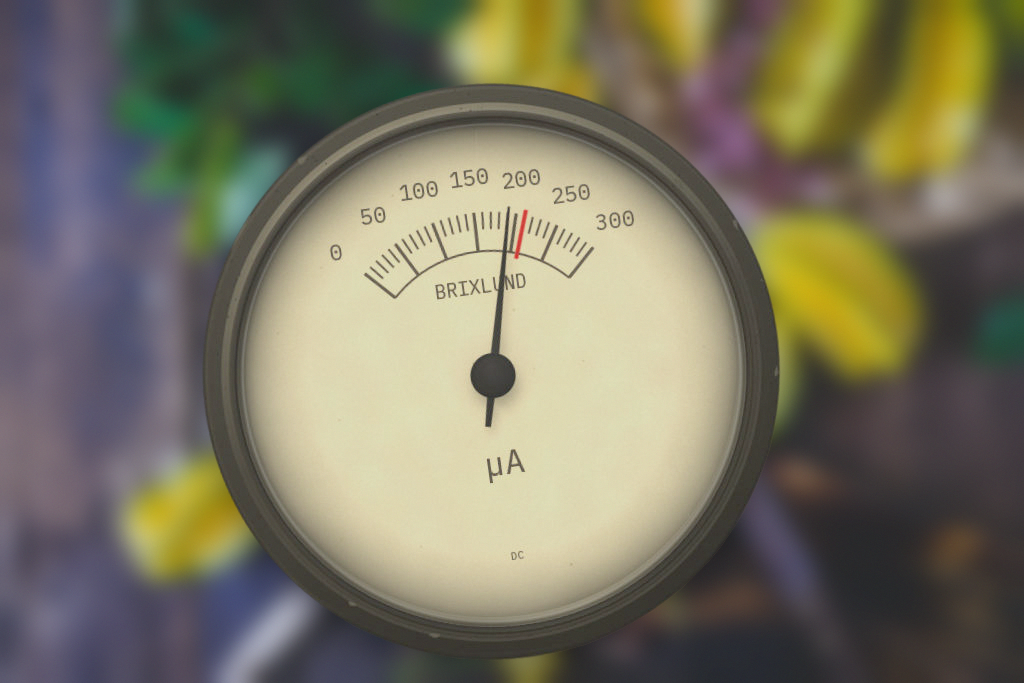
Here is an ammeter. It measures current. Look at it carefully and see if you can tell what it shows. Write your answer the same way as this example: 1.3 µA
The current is 190 µA
